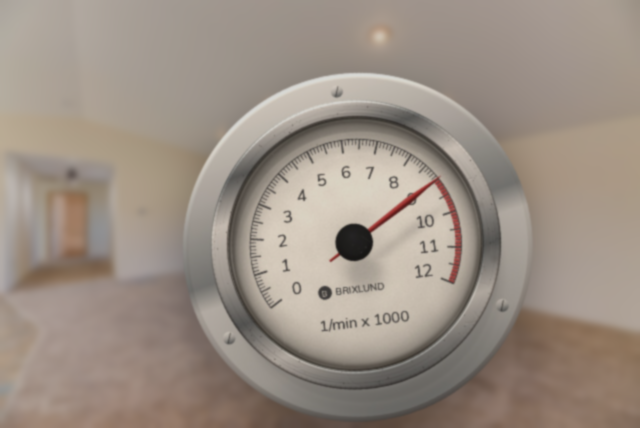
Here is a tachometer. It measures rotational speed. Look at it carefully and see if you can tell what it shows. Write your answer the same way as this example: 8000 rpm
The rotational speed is 9000 rpm
